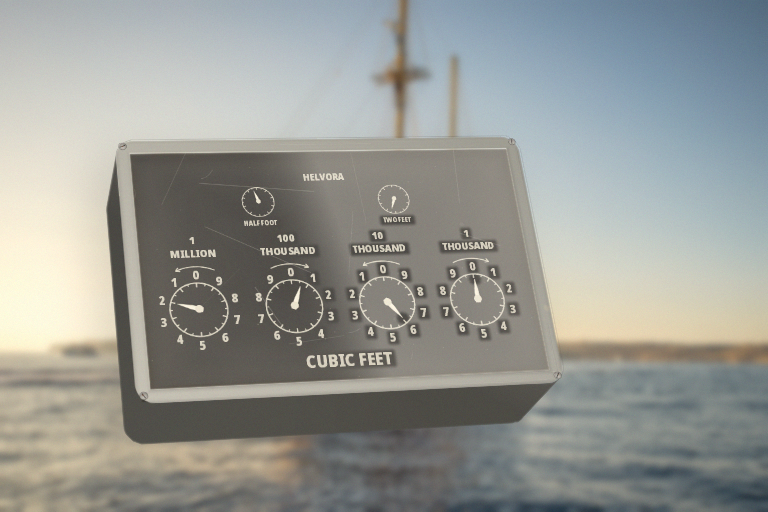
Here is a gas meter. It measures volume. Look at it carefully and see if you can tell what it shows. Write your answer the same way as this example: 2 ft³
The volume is 206000 ft³
